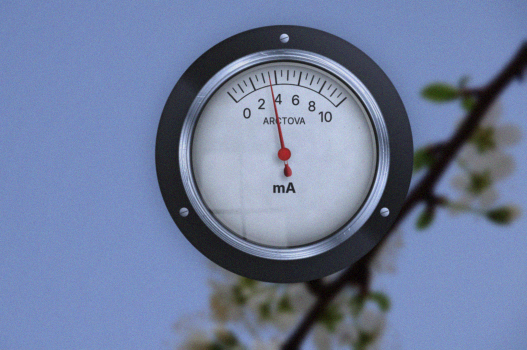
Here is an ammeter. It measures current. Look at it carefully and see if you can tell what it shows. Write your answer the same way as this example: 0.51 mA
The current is 3.5 mA
